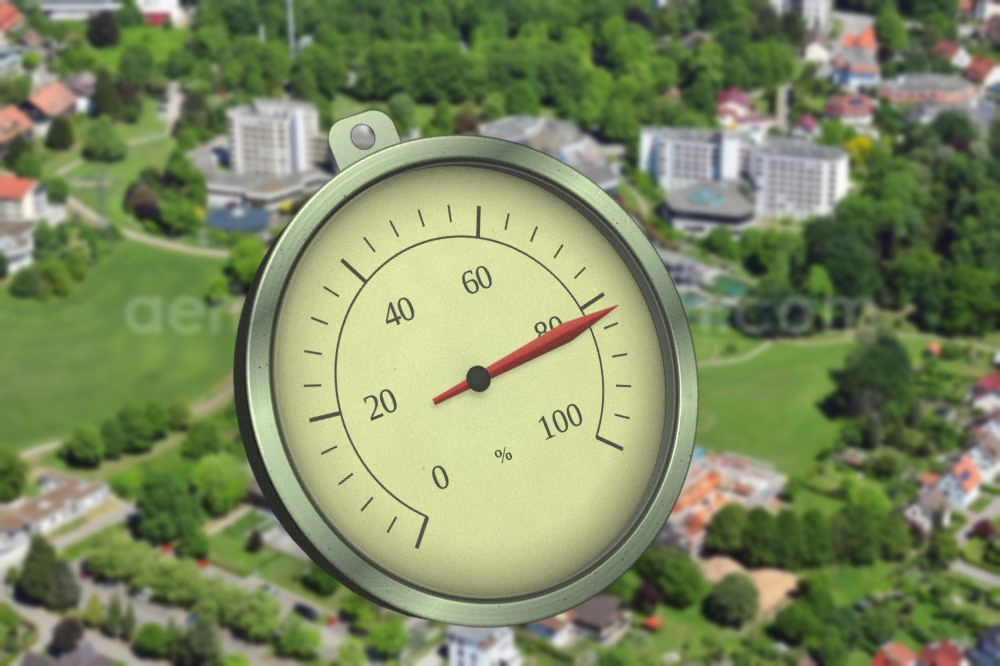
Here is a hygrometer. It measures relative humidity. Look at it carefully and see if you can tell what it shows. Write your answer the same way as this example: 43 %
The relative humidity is 82 %
